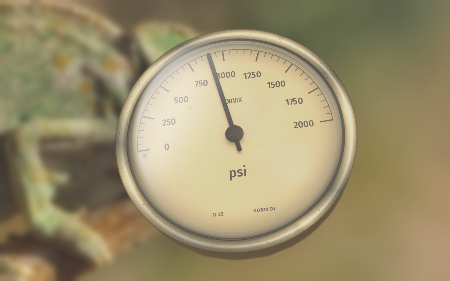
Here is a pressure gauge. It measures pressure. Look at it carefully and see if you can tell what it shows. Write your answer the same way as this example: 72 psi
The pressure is 900 psi
